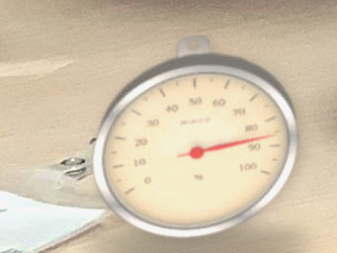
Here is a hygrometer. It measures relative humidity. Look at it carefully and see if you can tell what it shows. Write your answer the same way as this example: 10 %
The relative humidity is 85 %
